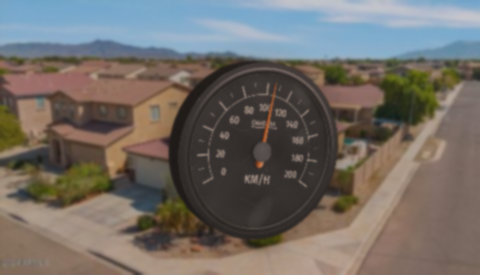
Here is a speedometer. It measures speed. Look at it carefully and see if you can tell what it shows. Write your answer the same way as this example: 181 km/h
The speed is 105 km/h
